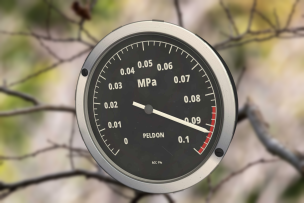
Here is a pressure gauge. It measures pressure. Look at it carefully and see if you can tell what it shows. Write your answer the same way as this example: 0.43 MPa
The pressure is 0.092 MPa
